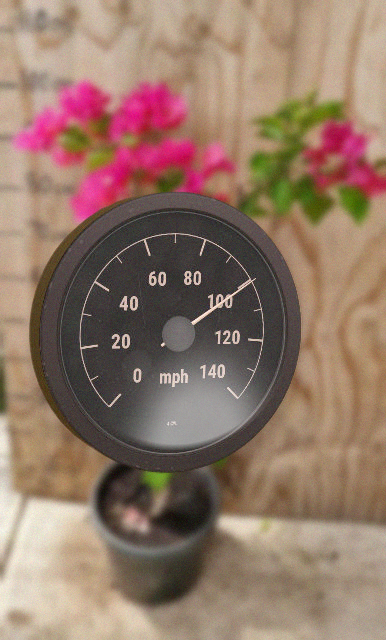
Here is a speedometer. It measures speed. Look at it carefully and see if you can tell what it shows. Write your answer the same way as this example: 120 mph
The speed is 100 mph
